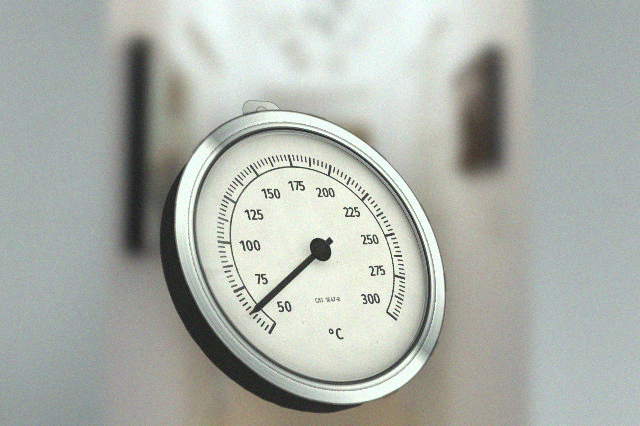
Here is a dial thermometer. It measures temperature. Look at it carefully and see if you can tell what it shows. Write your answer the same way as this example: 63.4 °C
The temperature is 62.5 °C
